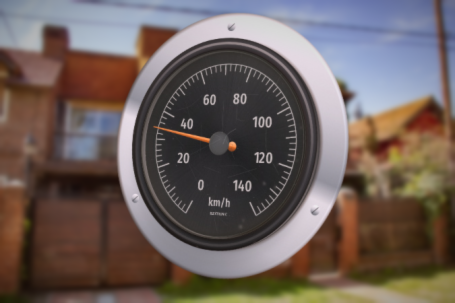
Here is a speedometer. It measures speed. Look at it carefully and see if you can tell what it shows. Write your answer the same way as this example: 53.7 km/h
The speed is 34 km/h
